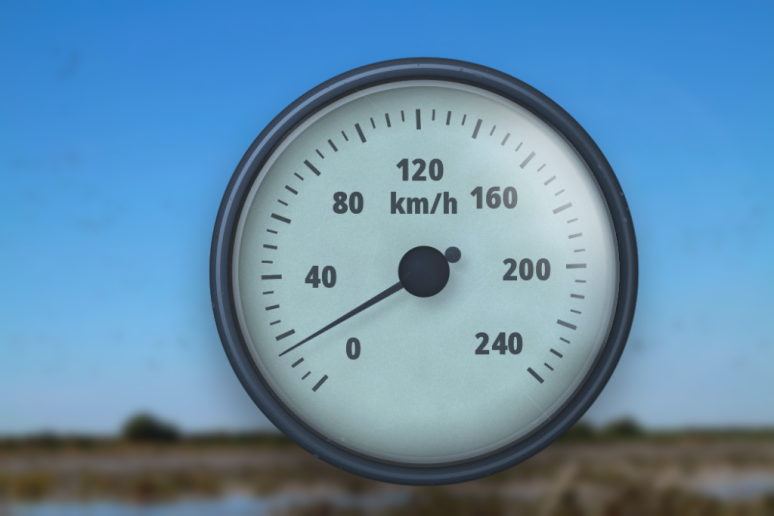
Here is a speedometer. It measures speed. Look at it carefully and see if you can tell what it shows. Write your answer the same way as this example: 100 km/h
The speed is 15 km/h
